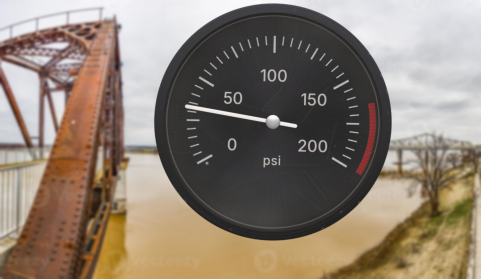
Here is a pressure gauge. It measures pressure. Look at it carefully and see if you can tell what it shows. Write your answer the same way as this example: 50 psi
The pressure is 32.5 psi
